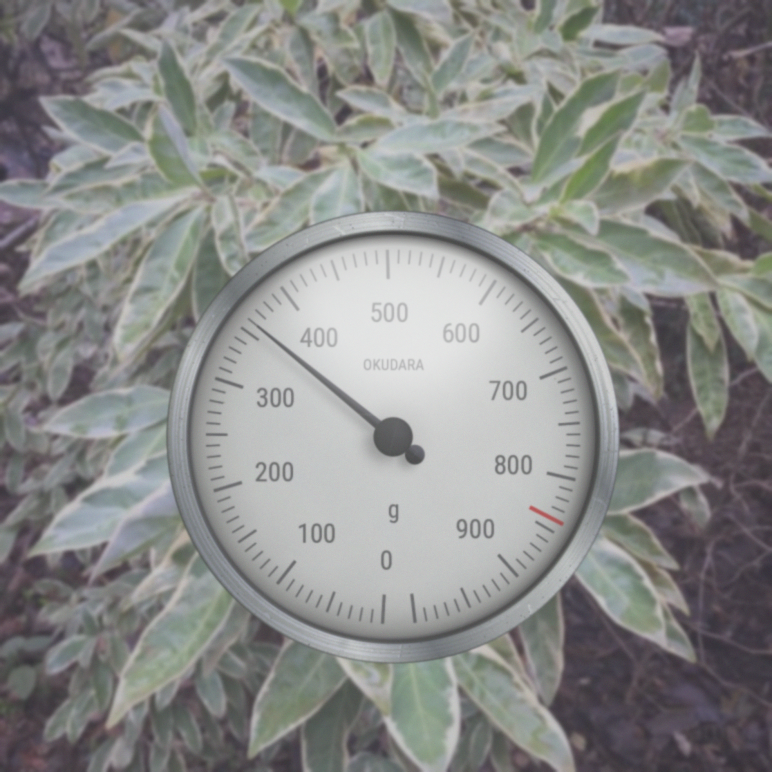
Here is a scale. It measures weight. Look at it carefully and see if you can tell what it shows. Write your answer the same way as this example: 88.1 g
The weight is 360 g
